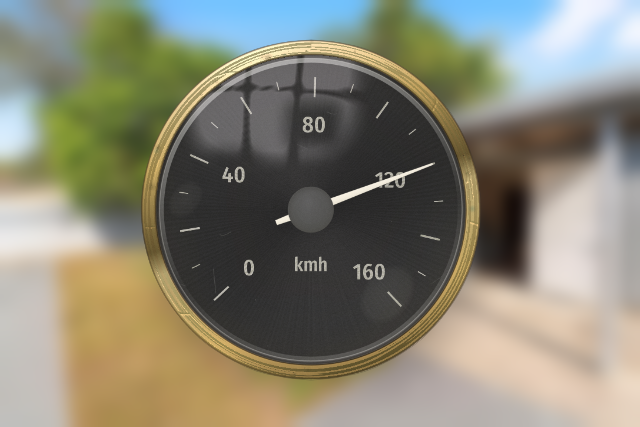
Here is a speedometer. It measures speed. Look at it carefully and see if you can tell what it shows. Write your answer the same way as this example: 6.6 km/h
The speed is 120 km/h
